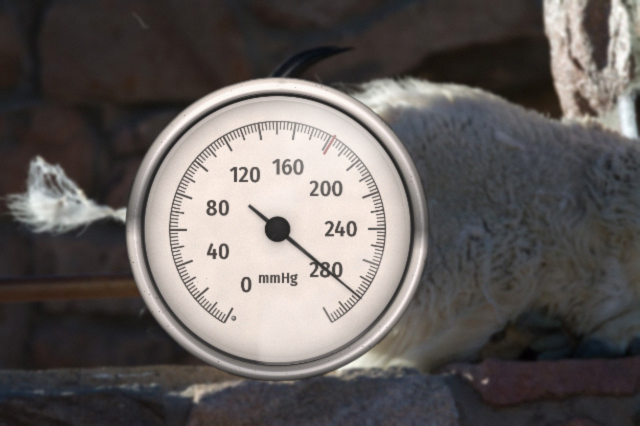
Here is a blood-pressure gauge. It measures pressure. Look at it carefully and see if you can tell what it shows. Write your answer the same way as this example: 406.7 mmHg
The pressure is 280 mmHg
